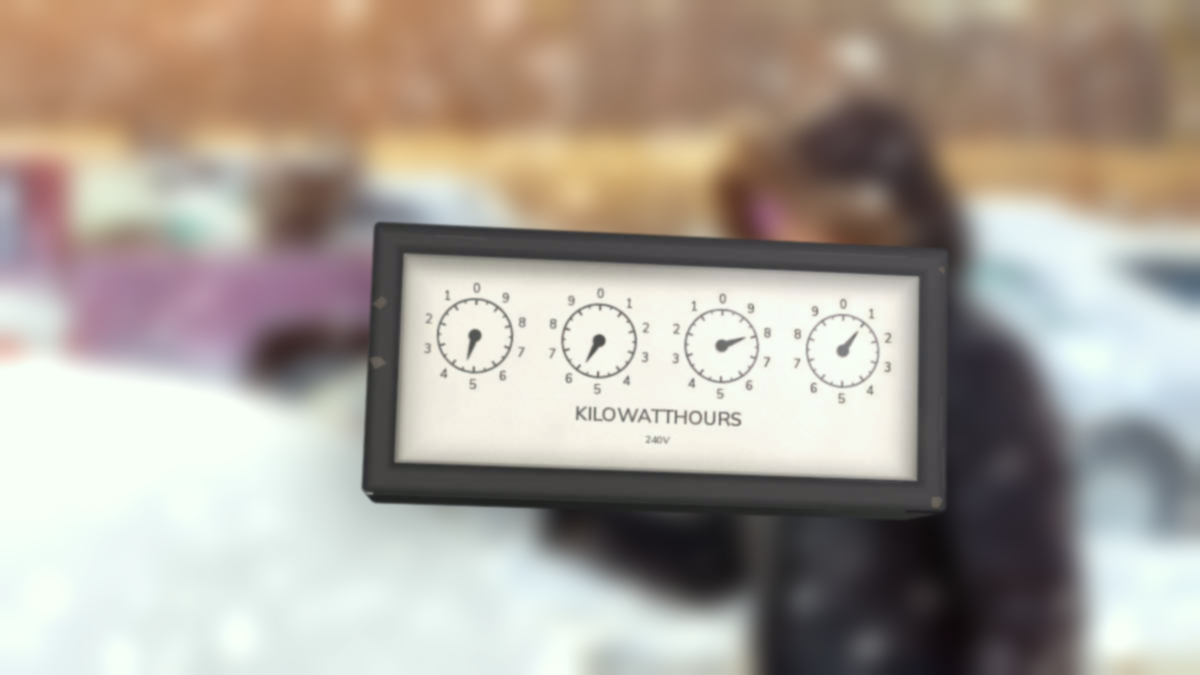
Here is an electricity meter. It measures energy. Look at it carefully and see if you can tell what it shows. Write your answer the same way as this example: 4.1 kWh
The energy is 4581 kWh
